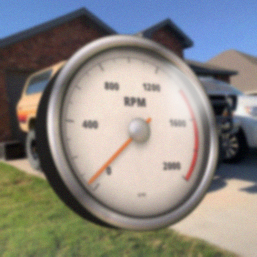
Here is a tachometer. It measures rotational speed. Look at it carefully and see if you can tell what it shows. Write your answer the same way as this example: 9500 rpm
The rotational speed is 50 rpm
